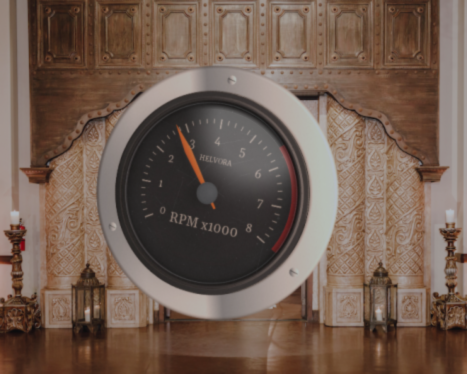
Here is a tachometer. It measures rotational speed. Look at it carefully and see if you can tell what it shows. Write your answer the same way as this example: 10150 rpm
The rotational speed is 2800 rpm
